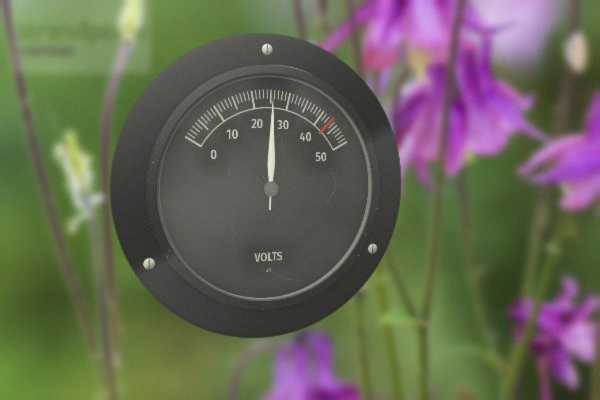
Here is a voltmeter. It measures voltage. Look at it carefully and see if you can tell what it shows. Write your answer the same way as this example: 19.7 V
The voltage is 25 V
